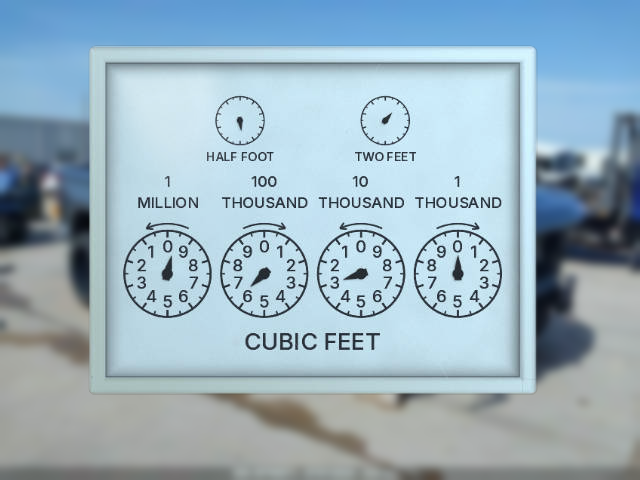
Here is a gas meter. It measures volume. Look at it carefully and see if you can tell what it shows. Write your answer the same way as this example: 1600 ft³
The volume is 963000 ft³
